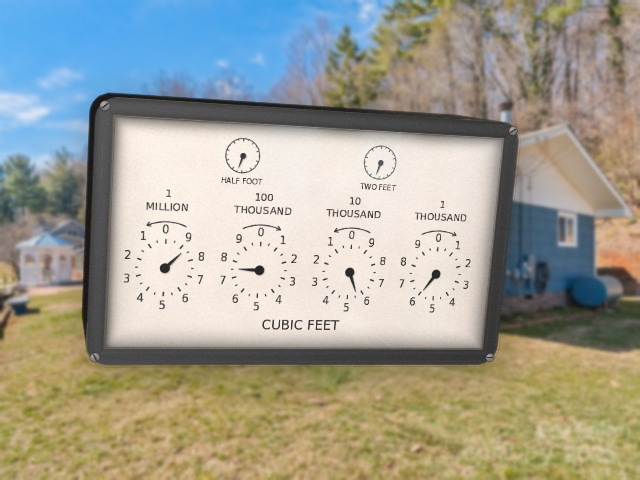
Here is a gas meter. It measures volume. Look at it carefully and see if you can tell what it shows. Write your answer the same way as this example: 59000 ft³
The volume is 875600 ft³
